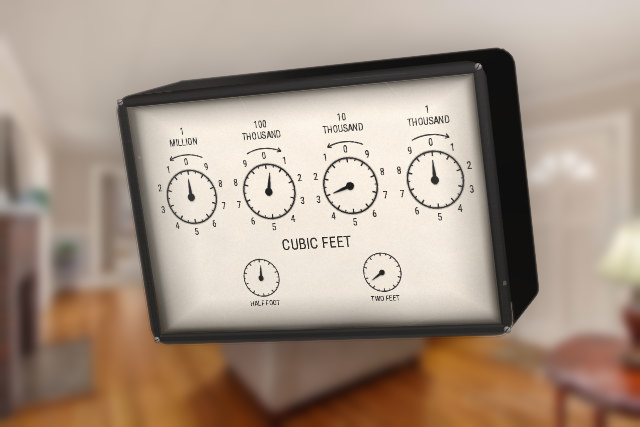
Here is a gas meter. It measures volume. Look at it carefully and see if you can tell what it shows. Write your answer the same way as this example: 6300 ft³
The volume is 3000 ft³
